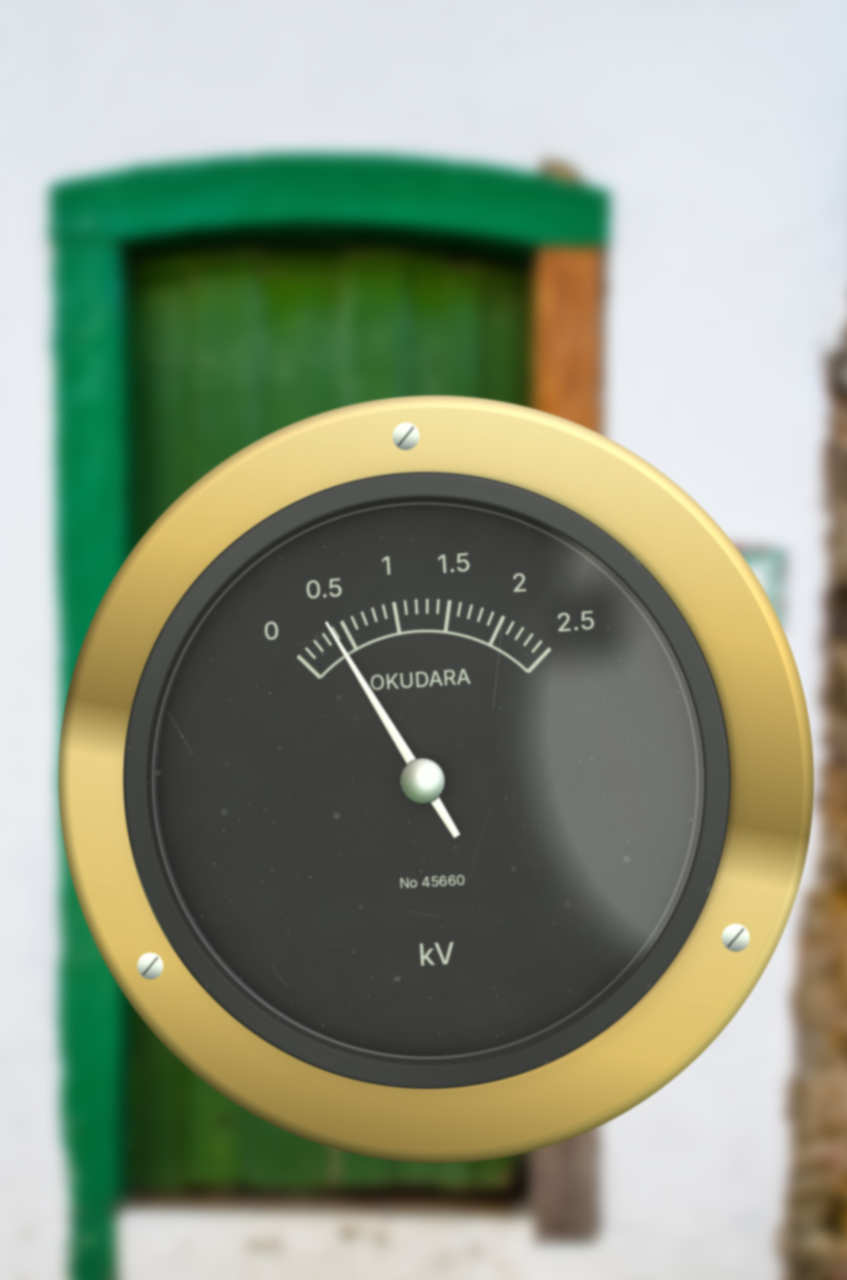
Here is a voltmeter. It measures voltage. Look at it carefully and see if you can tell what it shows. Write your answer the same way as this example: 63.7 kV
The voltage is 0.4 kV
